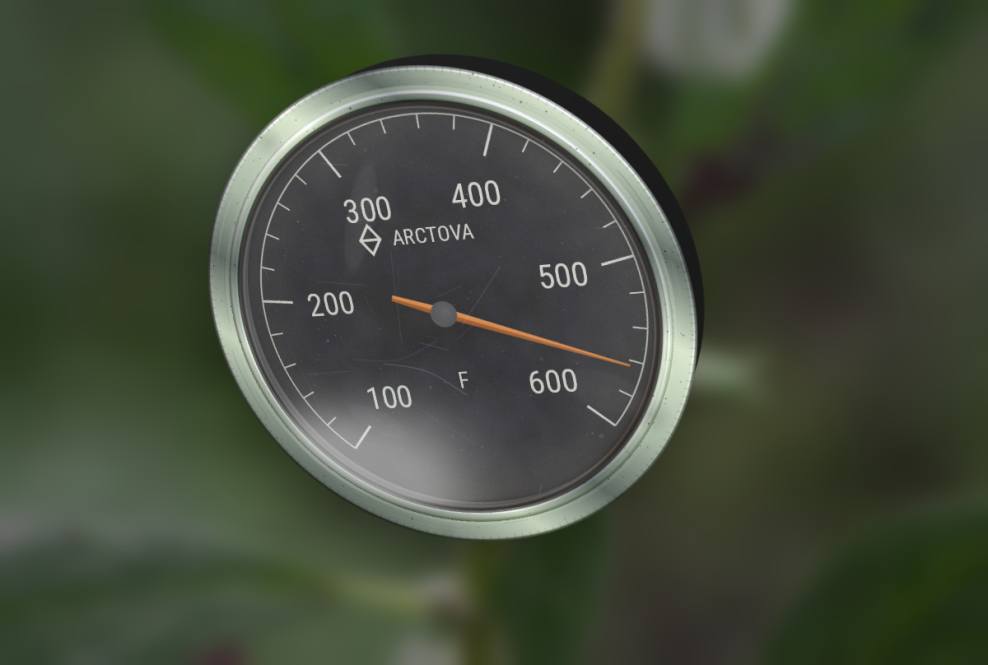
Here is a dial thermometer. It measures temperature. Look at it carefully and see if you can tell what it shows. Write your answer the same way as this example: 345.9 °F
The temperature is 560 °F
